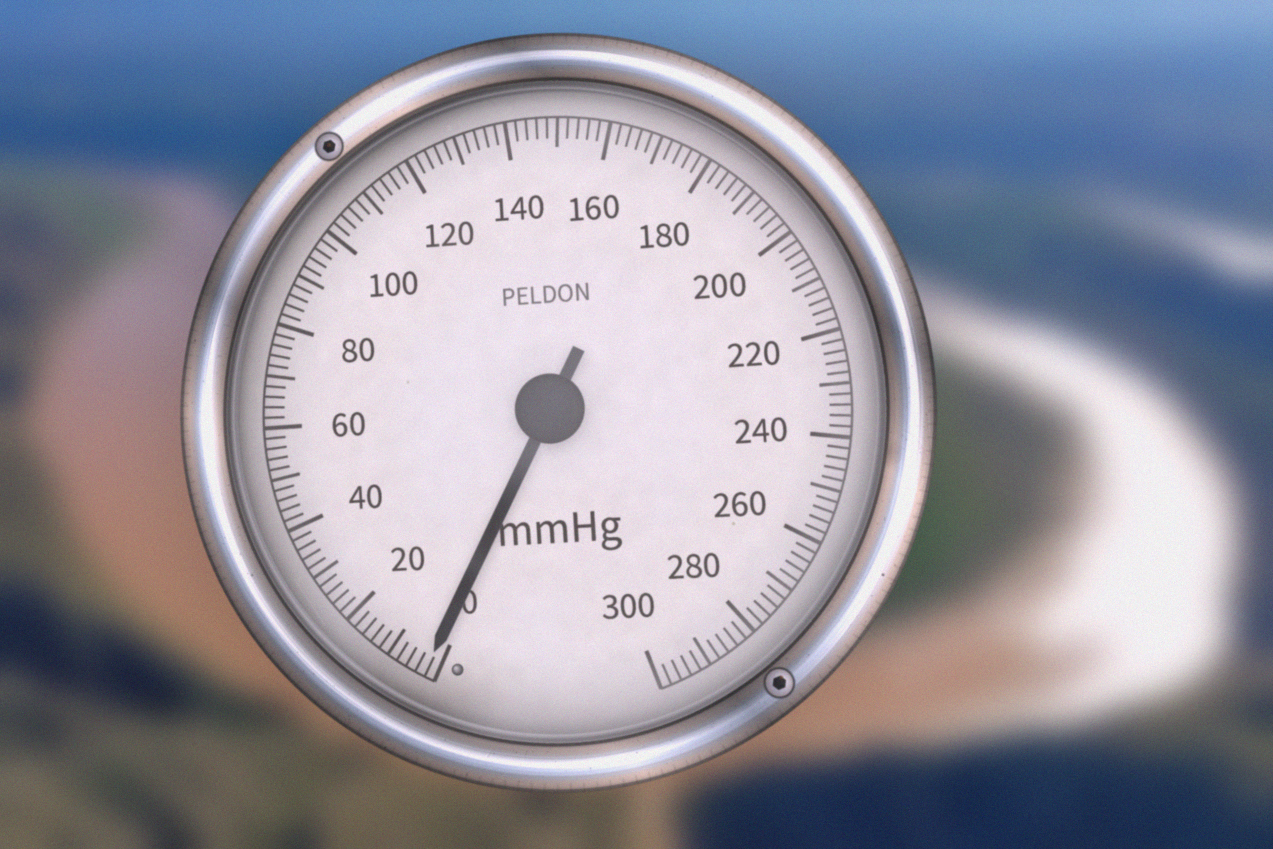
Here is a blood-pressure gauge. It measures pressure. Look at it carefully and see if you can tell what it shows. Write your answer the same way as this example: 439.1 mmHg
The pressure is 2 mmHg
